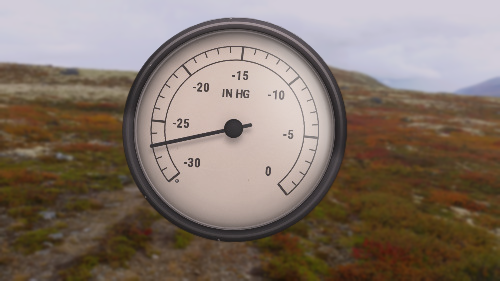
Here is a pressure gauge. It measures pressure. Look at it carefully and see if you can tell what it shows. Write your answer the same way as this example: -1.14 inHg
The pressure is -27 inHg
